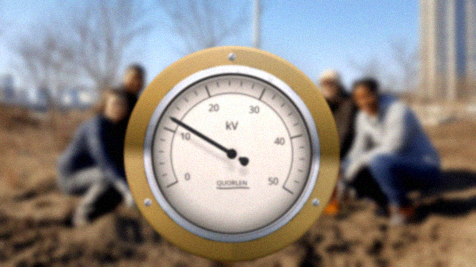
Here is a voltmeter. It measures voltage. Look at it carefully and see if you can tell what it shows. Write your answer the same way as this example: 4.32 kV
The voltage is 12 kV
